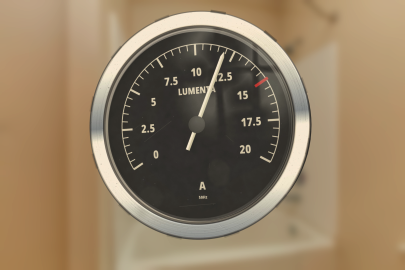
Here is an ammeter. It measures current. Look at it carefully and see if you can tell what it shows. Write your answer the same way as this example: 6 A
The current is 12 A
